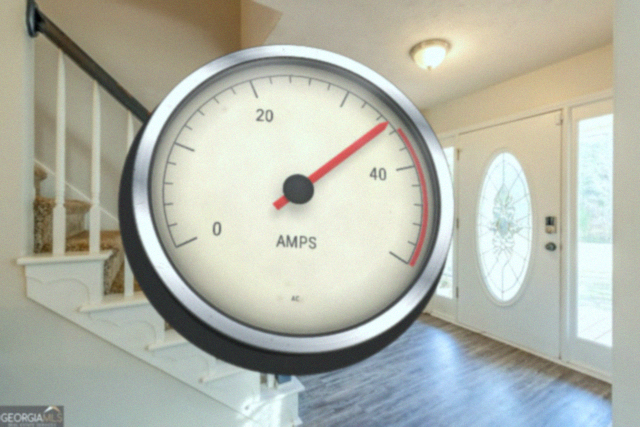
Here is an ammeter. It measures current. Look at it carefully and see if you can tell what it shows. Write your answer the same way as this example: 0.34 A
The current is 35 A
